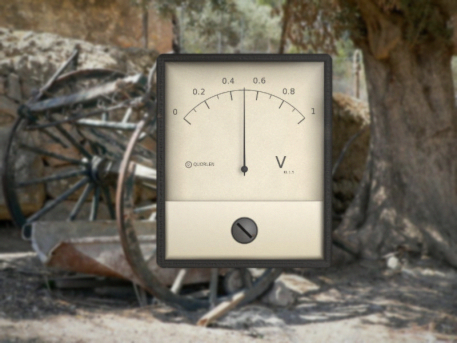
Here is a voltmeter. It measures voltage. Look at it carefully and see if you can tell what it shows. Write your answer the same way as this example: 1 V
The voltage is 0.5 V
